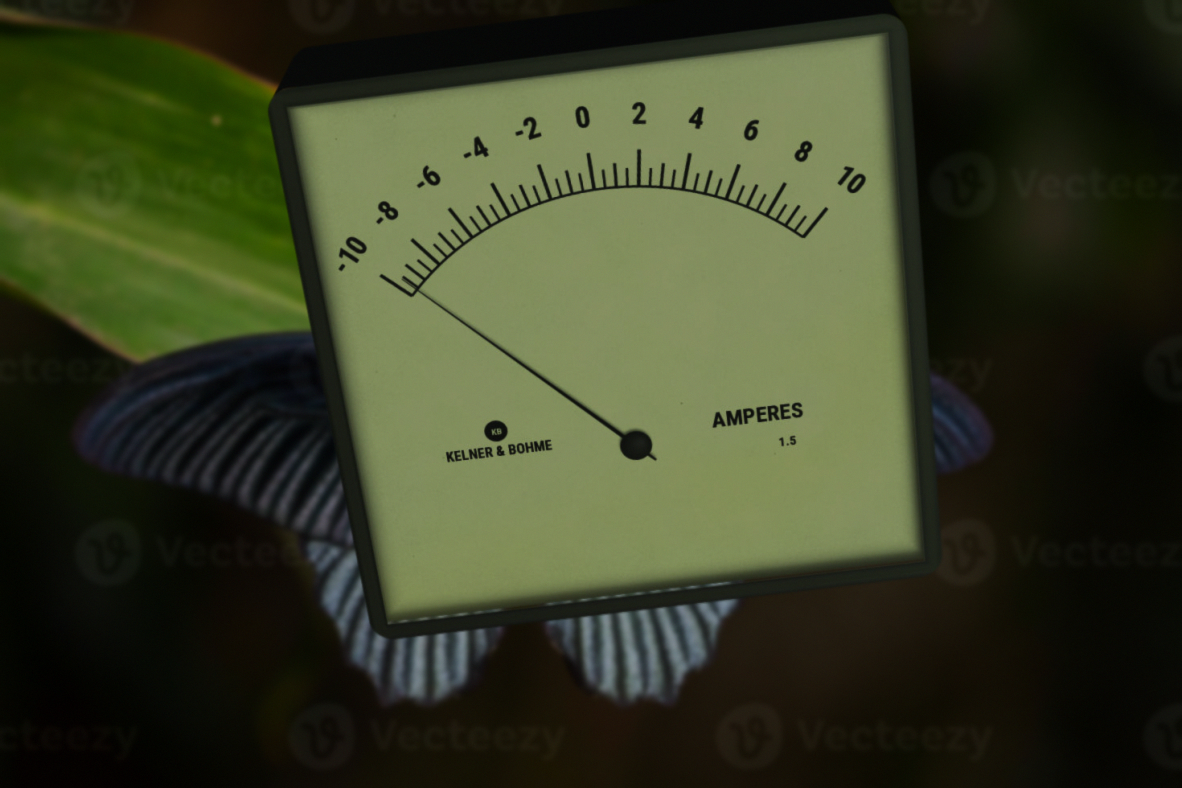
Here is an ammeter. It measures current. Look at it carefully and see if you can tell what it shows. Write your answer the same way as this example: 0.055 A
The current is -9.5 A
